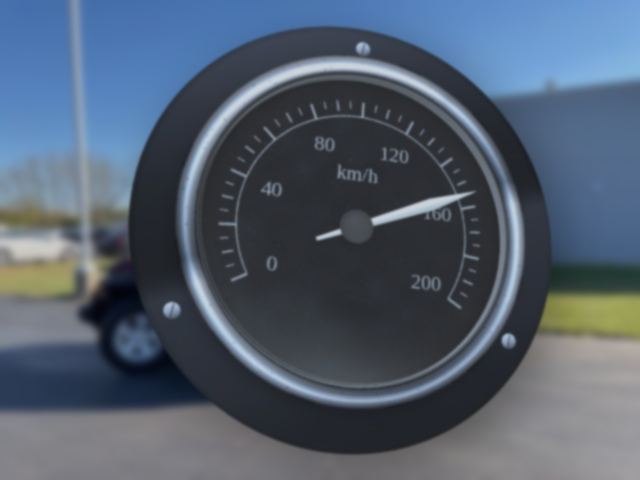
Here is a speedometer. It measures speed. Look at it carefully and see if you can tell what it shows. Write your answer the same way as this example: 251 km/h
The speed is 155 km/h
